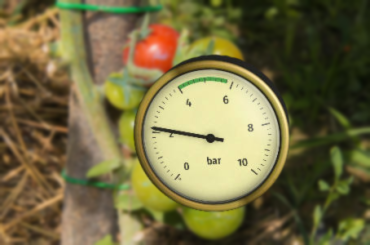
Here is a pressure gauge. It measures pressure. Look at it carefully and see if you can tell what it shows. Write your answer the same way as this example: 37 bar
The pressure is 2.2 bar
